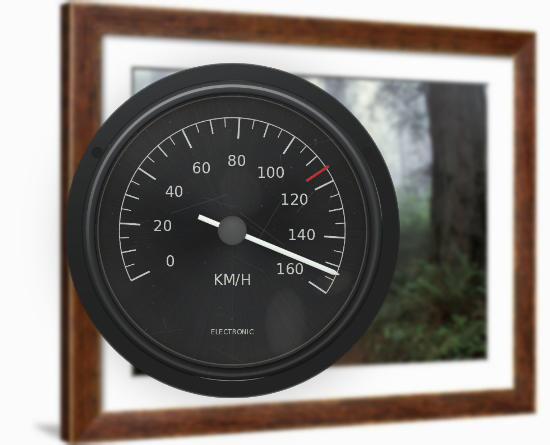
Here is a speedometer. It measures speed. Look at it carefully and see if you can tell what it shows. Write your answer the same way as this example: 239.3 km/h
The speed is 152.5 km/h
